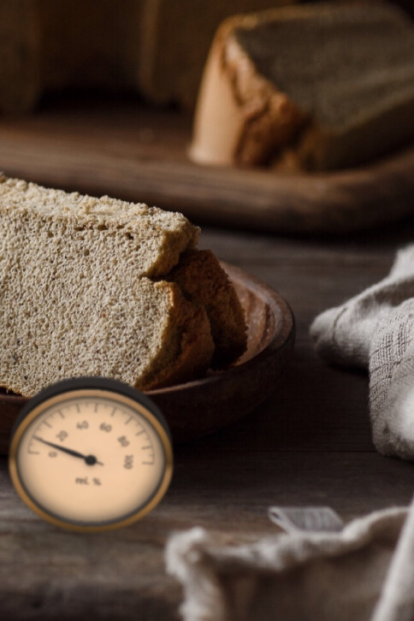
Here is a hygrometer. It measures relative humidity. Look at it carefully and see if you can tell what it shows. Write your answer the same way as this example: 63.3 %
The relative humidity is 10 %
